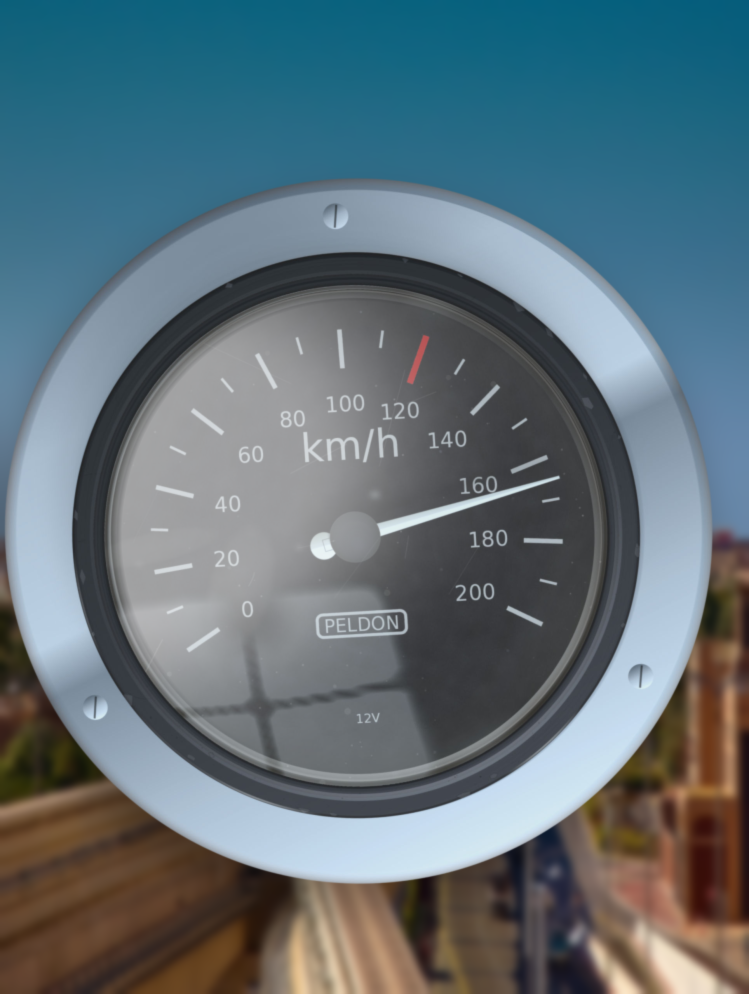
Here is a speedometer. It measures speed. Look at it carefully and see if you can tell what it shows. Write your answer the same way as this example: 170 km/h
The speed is 165 km/h
